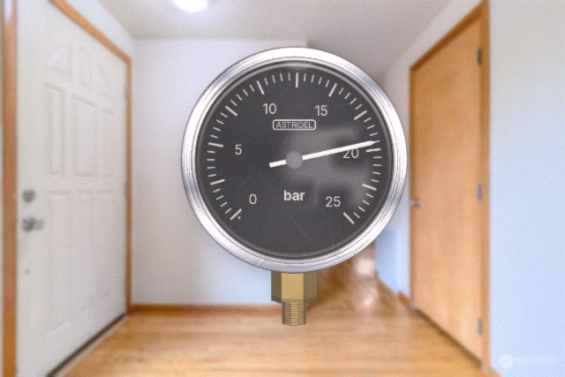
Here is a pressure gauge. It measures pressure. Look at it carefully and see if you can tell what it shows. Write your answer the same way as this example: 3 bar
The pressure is 19.5 bar
